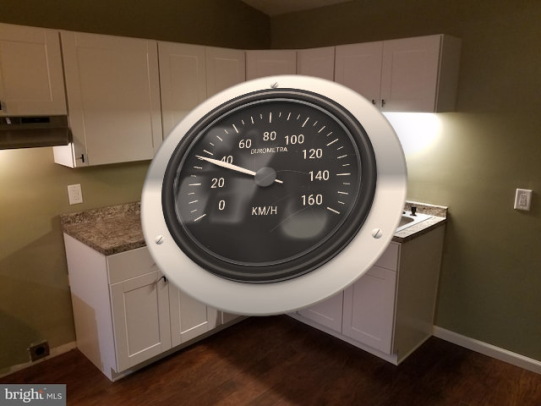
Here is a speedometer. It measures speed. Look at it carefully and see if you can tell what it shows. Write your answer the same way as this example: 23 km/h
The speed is 35 km/h
